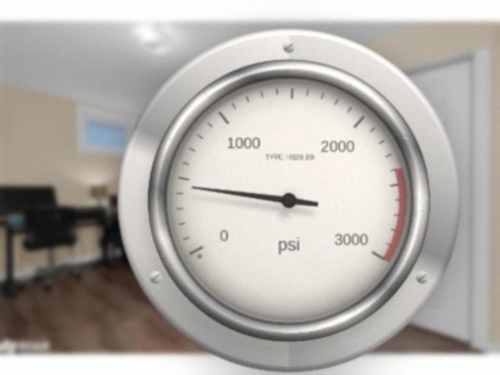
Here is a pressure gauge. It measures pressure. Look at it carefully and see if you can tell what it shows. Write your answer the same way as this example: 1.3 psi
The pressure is 450 psi
